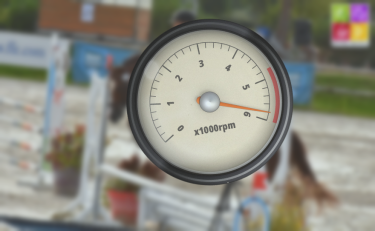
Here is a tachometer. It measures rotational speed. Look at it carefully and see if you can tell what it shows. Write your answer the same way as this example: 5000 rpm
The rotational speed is 5800 rpm
